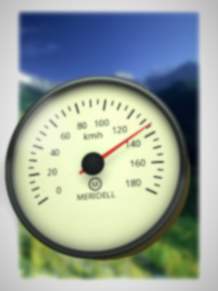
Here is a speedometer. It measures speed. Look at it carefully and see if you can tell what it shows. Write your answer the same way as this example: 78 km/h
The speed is 135 km/h
